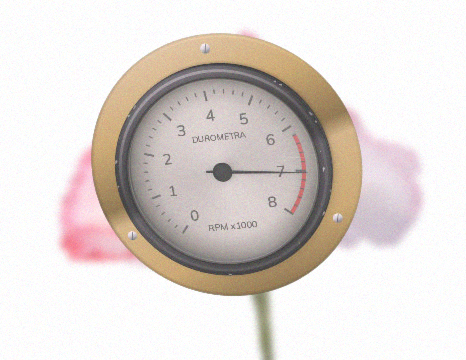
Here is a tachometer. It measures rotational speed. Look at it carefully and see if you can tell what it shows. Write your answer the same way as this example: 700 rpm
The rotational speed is 7000 rpm
